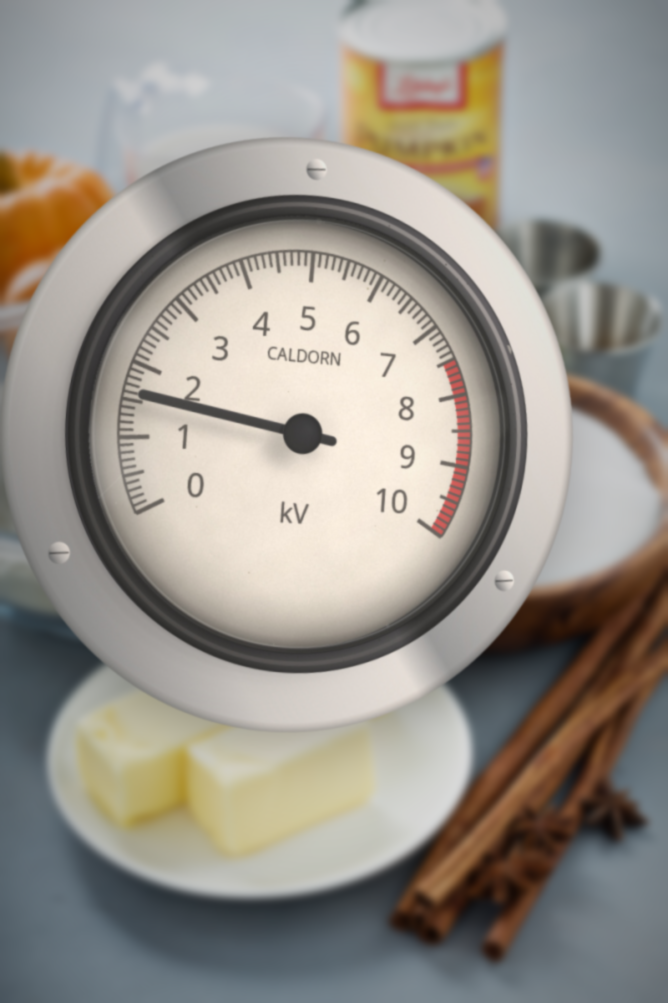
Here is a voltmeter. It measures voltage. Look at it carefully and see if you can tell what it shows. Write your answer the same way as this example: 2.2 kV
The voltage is 1.6 kV
